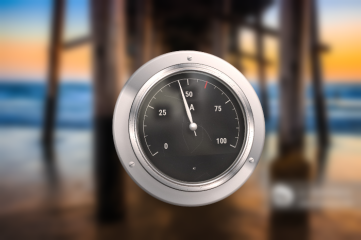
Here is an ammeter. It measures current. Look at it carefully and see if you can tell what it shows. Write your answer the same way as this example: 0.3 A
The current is 45 A
